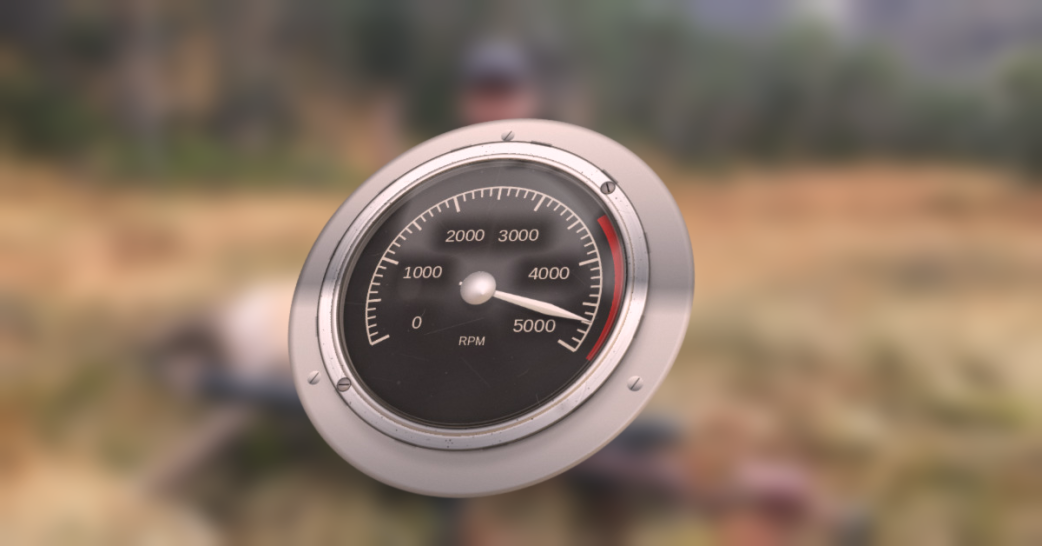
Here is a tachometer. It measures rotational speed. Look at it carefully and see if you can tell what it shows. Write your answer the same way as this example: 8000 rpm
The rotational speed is 4700 rpm
